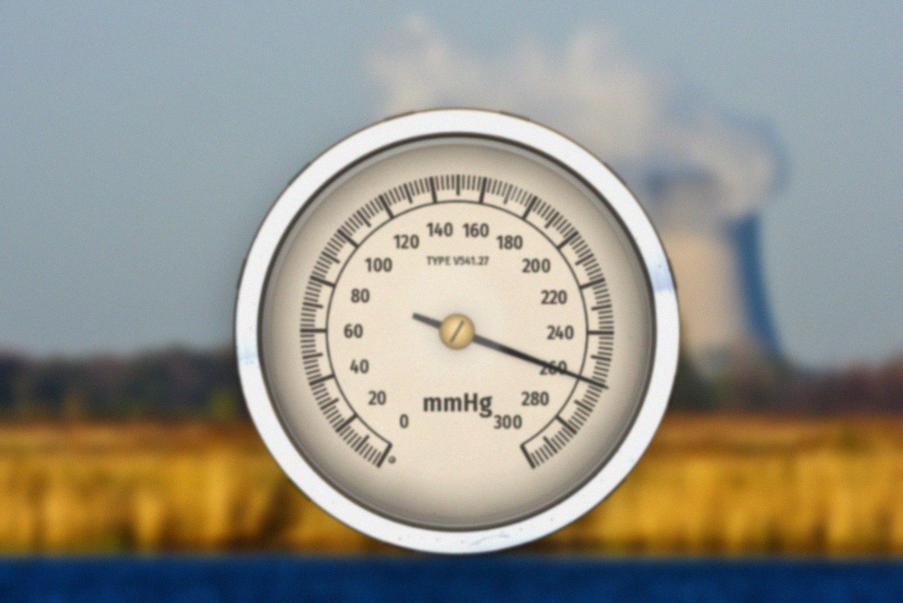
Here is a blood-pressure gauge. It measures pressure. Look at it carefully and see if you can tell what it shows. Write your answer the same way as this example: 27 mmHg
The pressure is 260 mmHg
